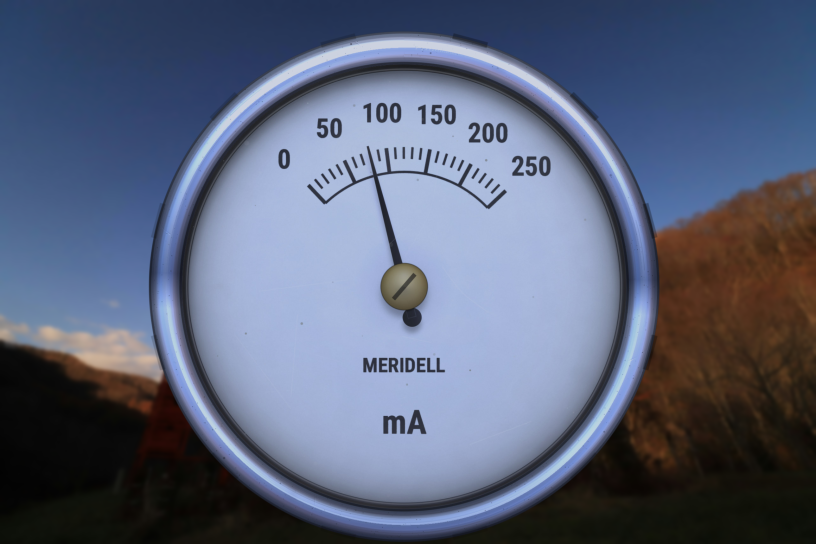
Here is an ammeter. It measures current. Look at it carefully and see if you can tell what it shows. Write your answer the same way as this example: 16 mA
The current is 80 mA
